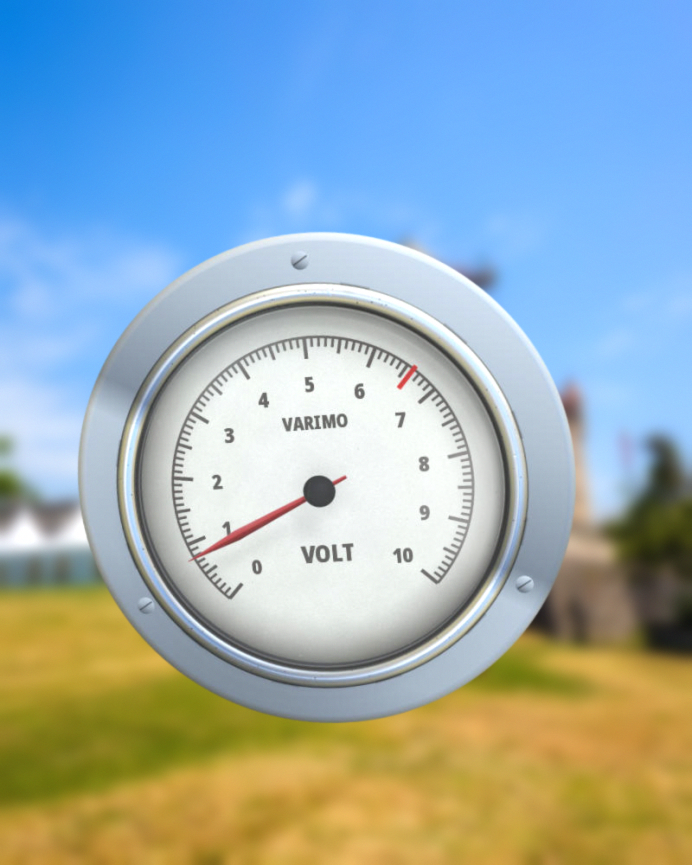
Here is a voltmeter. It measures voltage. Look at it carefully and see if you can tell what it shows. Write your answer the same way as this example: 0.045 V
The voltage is 0.8 V
